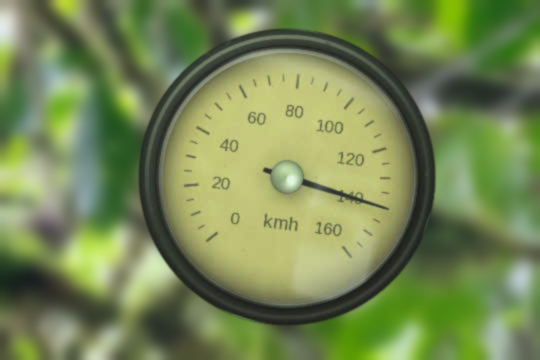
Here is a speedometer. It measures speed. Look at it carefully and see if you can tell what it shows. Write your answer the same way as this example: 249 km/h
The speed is 140 km/h
